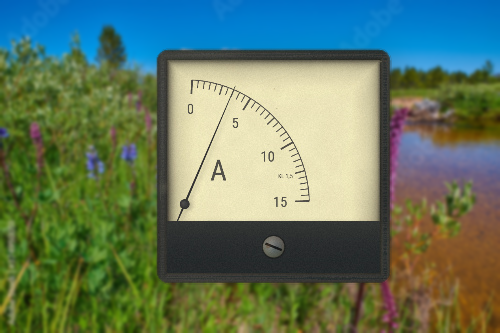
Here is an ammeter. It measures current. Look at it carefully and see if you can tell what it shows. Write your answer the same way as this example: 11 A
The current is 3.5 A
